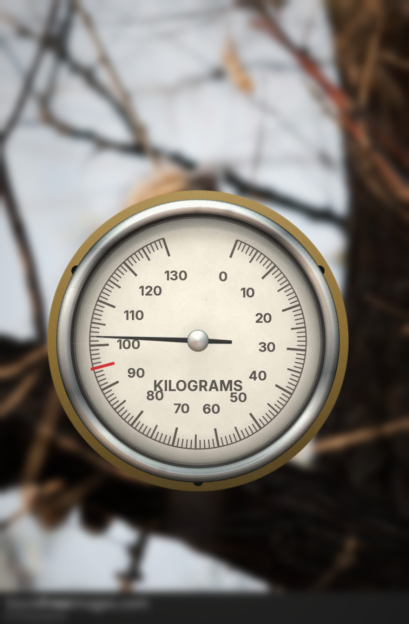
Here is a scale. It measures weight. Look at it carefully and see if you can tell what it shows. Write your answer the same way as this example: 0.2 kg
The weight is 102 kg
